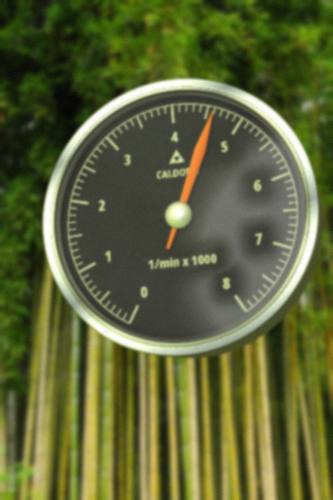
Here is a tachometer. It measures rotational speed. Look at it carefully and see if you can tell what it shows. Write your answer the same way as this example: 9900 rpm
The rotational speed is 4600 rpm
